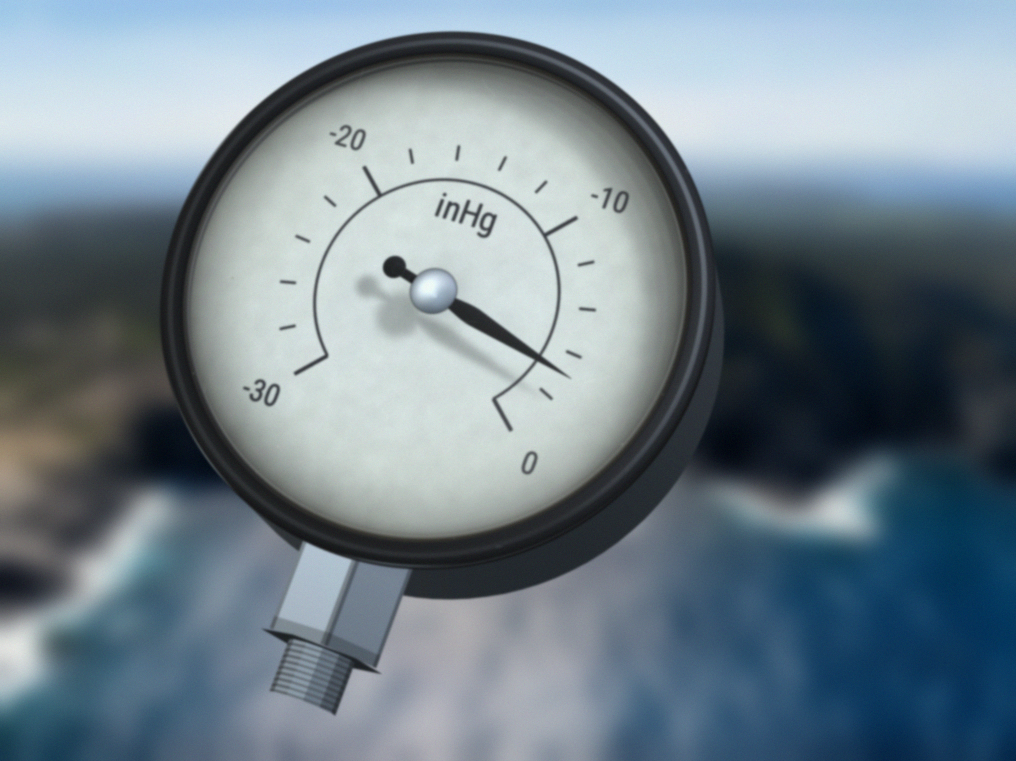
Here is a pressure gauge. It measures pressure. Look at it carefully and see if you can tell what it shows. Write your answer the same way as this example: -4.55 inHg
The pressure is -3 inHg
